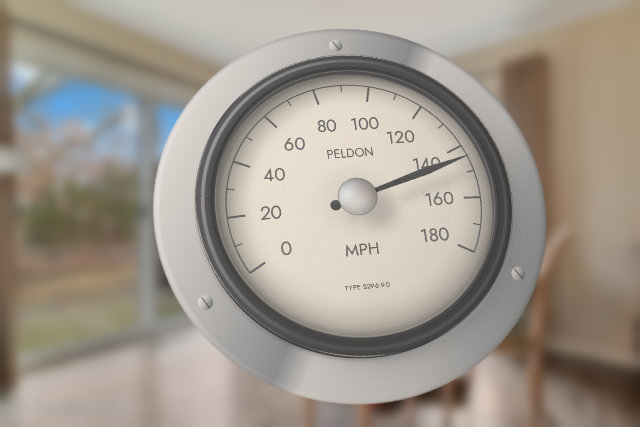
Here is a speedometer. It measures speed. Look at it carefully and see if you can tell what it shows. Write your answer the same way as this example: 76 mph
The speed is 145 mph
